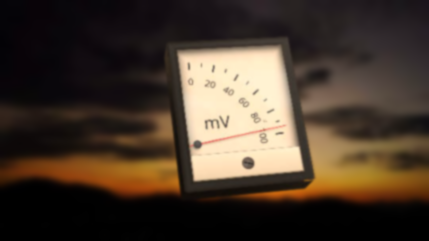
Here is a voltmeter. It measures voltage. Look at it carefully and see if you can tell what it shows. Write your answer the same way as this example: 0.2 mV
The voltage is 95 mV
